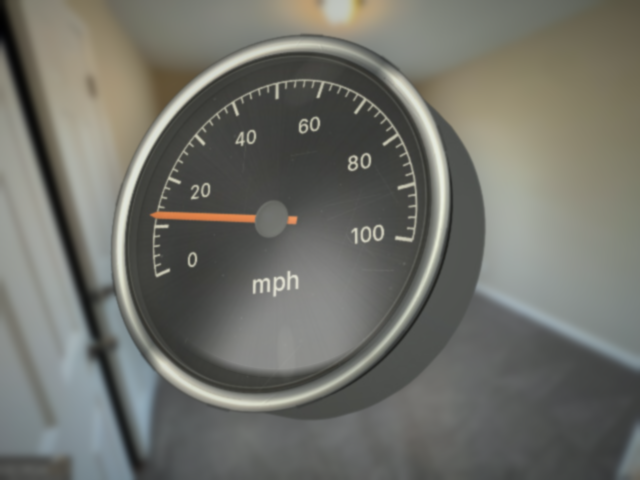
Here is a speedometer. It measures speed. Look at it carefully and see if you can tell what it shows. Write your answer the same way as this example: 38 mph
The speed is 12 mph
